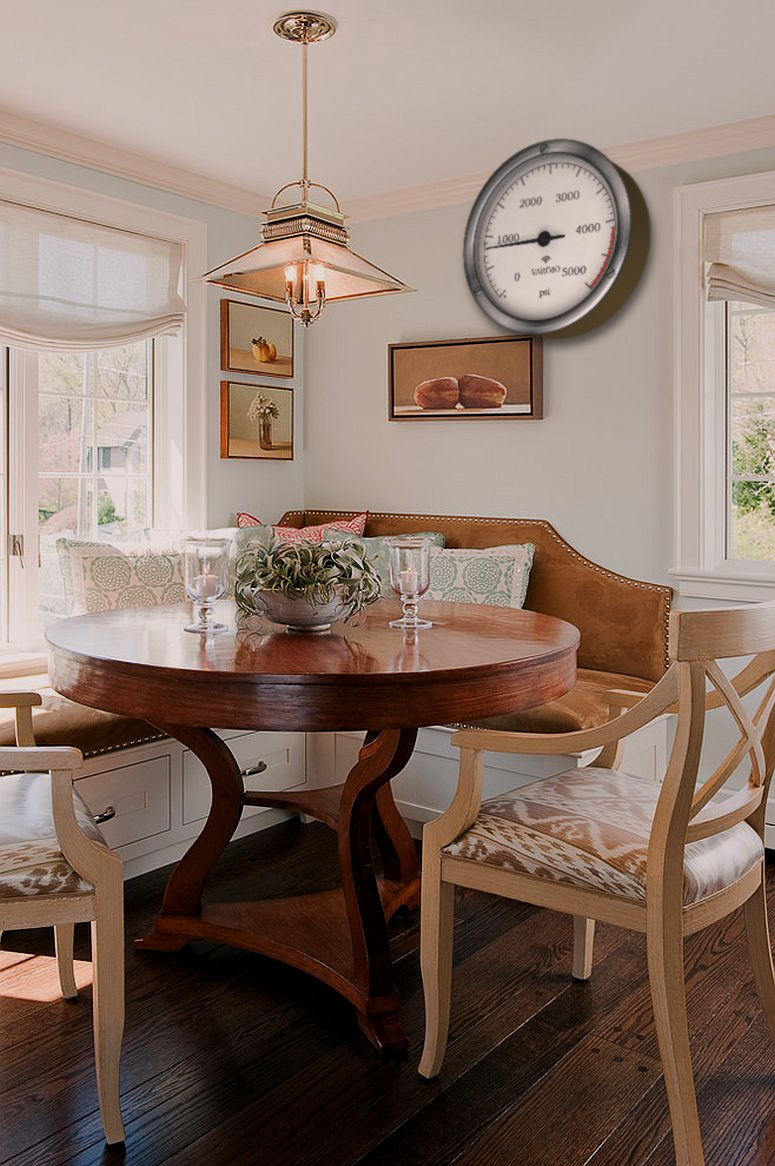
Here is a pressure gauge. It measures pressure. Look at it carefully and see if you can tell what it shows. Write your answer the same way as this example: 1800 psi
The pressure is 800 psi
